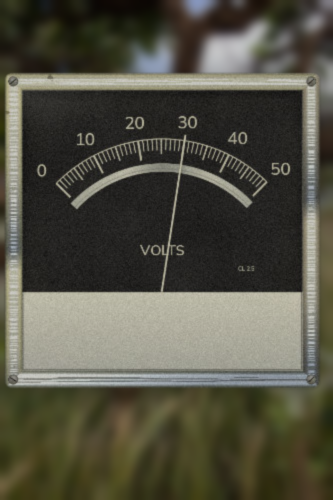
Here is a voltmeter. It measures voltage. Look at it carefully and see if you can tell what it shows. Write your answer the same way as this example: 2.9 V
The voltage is 30 V
